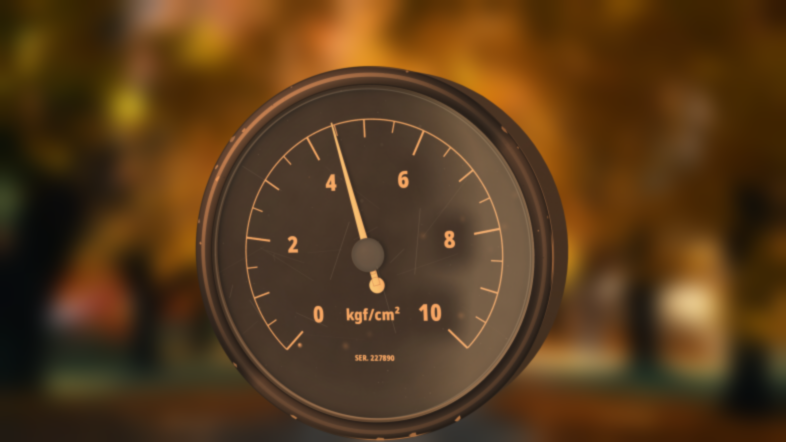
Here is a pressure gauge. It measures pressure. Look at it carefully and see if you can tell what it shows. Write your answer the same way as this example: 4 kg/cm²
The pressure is 4.5 kg/cm²
